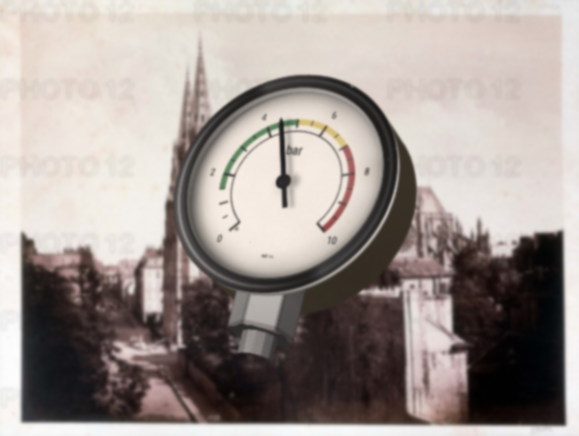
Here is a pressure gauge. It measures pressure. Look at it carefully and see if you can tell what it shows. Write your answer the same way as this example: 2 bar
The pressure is 4.5 bar
